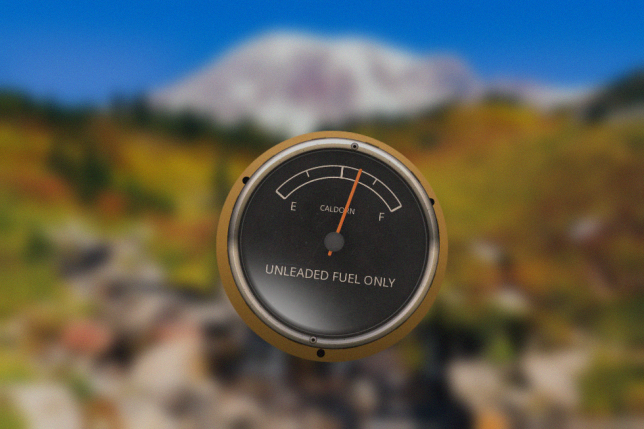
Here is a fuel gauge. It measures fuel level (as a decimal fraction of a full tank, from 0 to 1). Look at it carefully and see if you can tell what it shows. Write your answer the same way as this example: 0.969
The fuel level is 0.625
